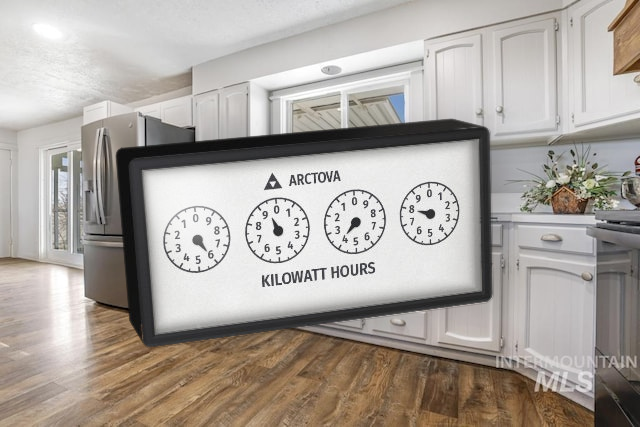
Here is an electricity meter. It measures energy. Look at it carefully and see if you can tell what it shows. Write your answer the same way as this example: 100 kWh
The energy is 5938 kWh
